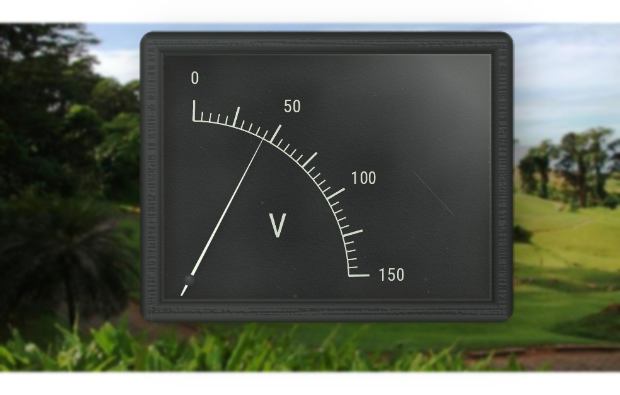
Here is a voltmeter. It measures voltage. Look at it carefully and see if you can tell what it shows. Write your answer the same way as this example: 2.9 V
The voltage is 45 V
